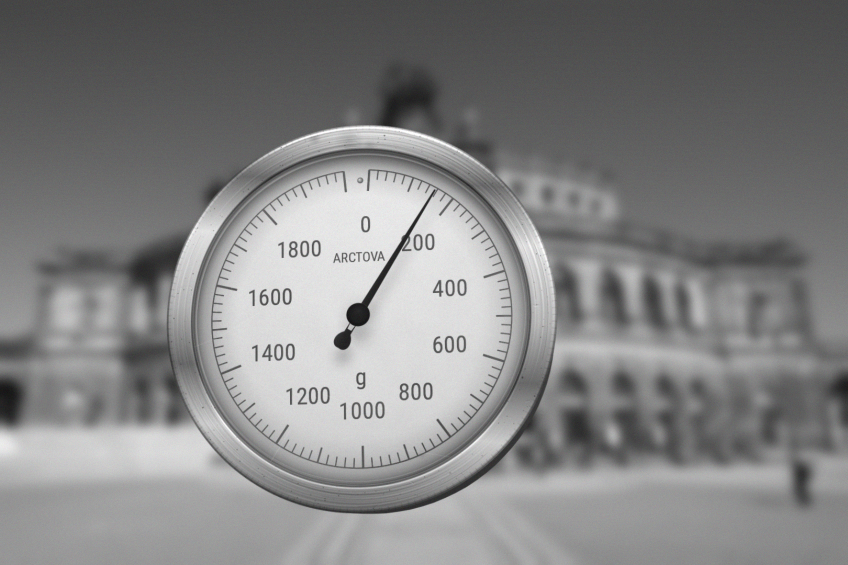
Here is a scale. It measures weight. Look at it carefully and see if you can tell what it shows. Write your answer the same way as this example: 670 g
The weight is 160 g
